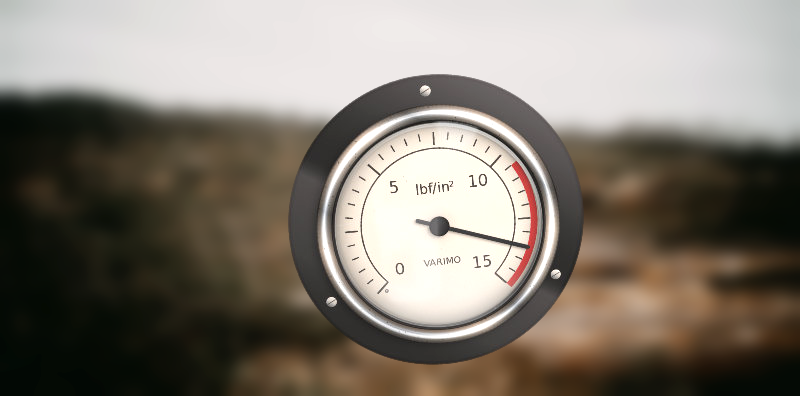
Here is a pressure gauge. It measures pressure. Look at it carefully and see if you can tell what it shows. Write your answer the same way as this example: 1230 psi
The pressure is 13.5 psi
